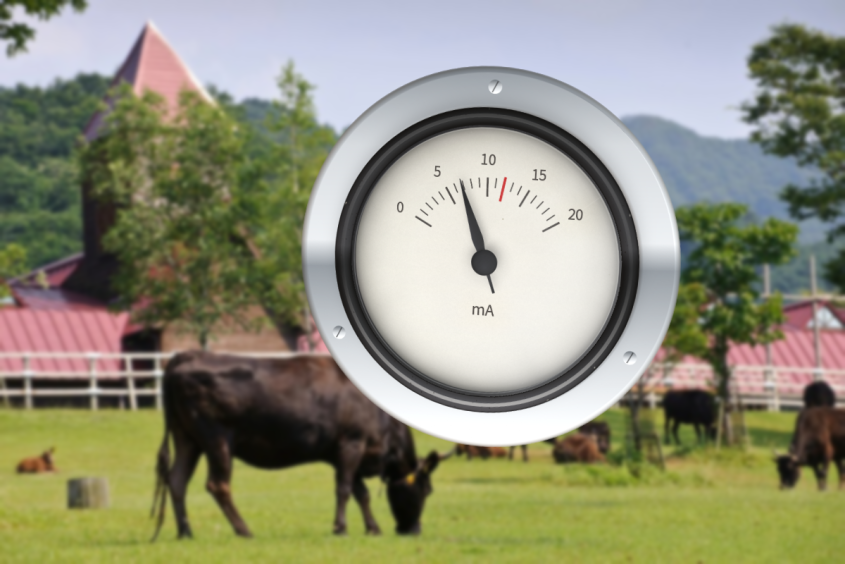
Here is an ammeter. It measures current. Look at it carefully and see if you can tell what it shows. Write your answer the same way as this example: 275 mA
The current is 7 mA
